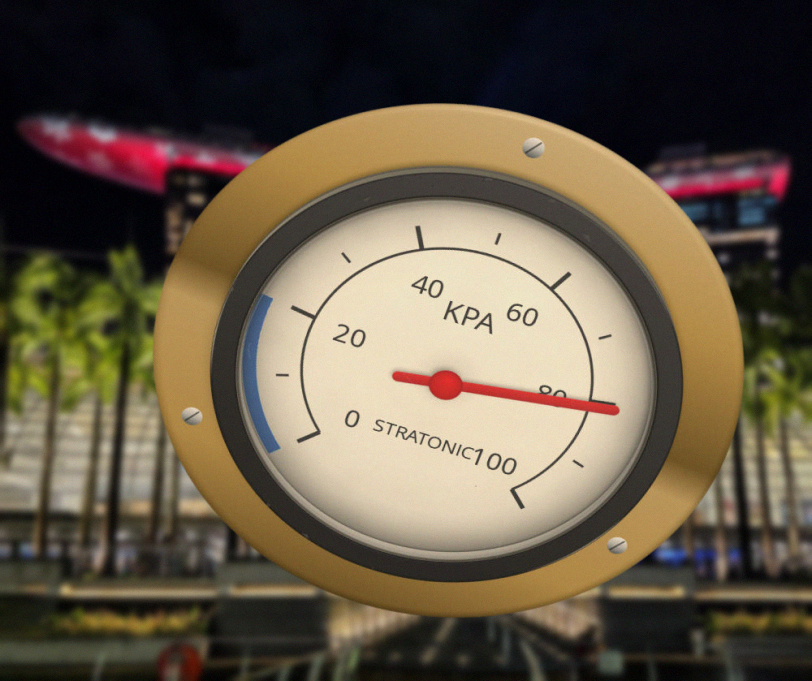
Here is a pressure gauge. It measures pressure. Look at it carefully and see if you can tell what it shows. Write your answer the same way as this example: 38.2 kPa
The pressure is 80 kPa
